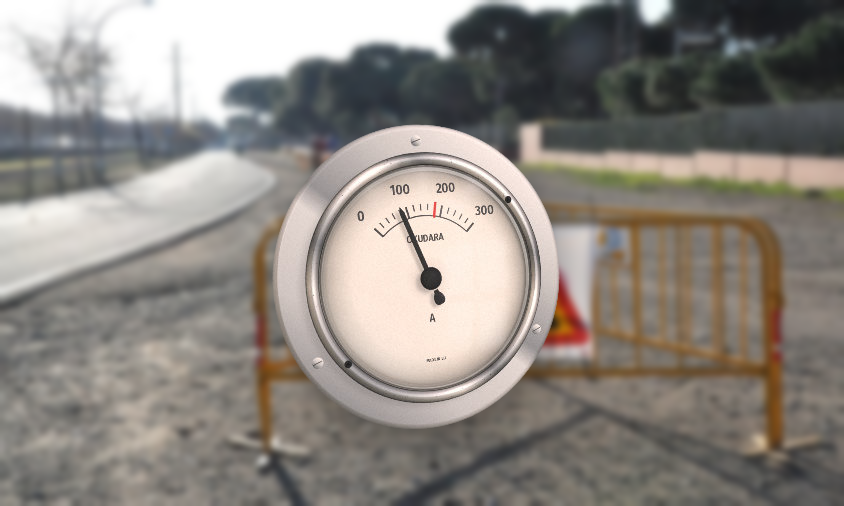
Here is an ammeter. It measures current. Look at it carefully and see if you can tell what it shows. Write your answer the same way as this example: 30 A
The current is 80 A
